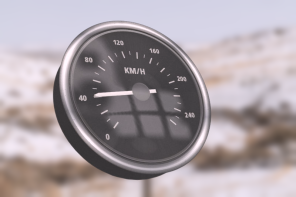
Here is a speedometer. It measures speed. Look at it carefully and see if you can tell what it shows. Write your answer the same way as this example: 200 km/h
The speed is 40 km/h
